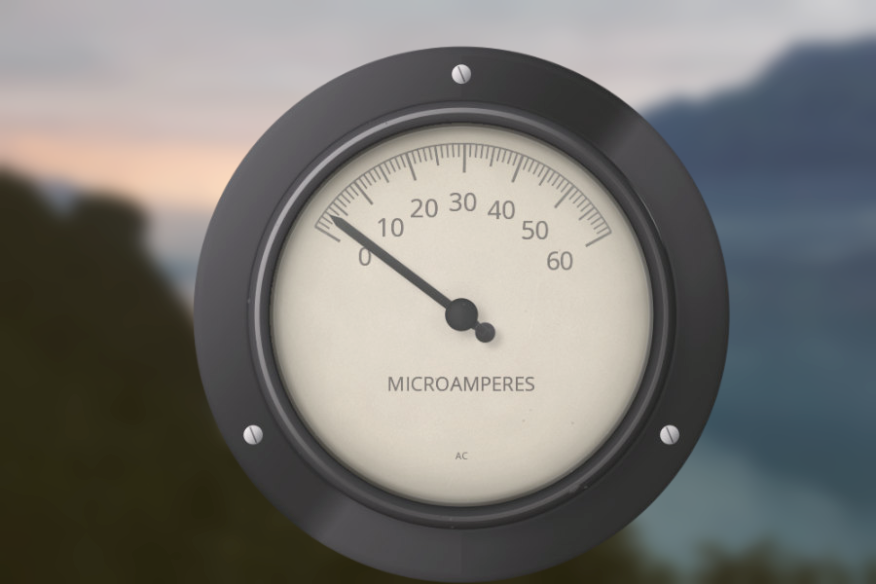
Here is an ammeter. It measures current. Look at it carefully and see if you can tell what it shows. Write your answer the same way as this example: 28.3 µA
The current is 3 µA
